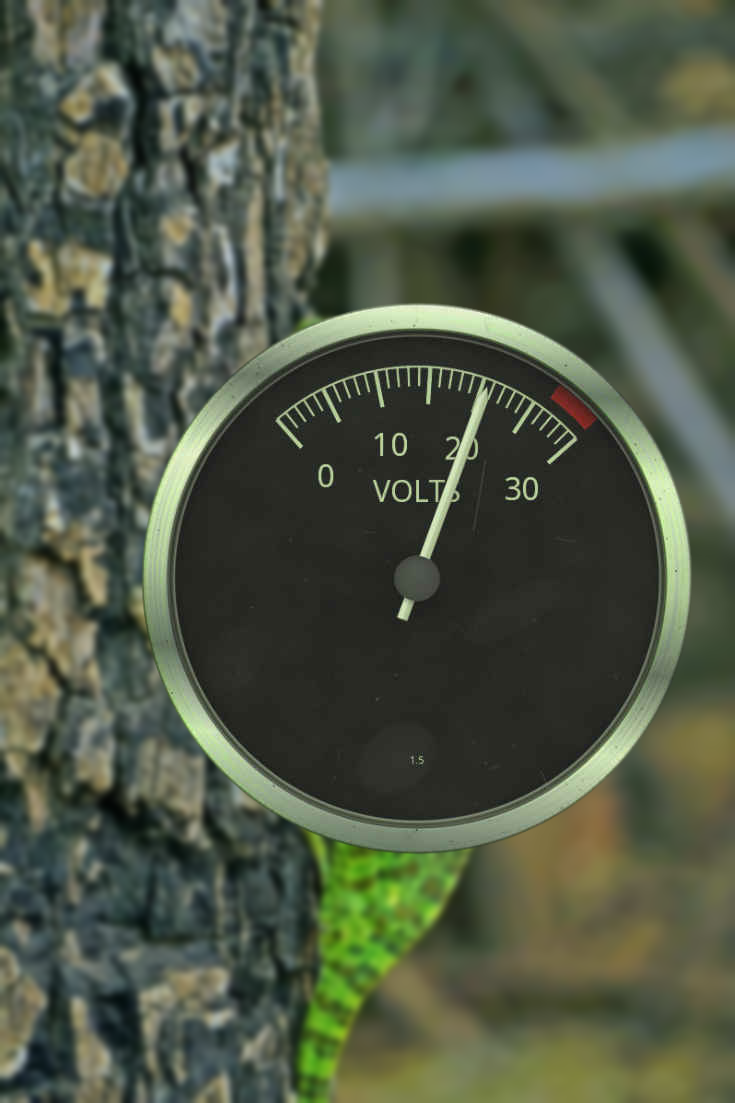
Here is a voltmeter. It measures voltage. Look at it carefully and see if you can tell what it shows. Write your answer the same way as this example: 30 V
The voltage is 20.5 V
